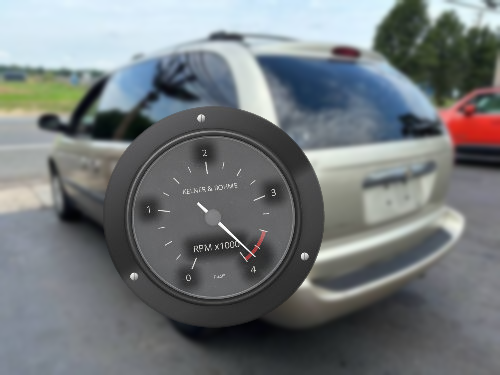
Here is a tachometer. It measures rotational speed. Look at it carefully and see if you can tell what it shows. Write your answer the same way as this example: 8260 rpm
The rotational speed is 3875 rpm
